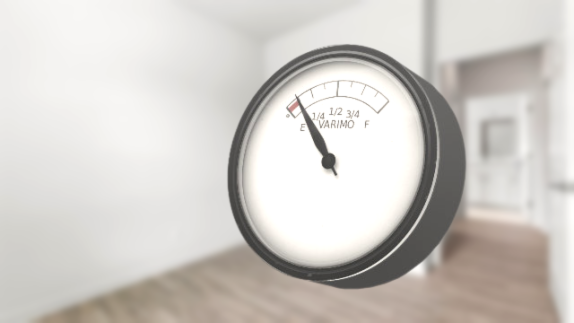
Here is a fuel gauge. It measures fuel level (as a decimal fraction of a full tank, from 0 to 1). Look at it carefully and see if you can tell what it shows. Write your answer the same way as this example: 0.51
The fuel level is 0.125
